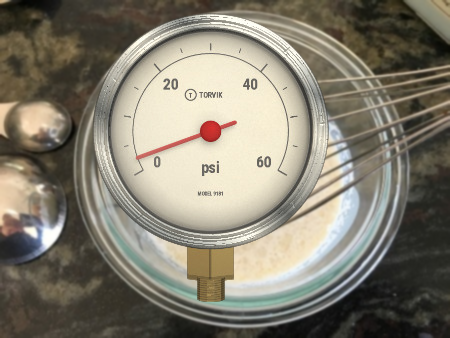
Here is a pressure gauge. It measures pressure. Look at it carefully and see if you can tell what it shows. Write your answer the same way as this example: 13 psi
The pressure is 2.5 psi
